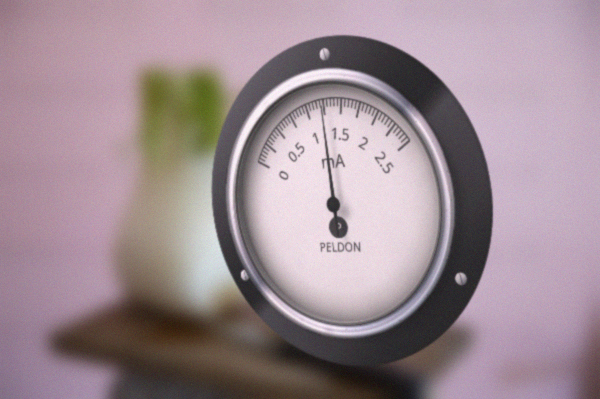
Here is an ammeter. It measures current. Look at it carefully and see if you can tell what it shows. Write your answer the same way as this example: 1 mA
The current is 1.25 mA
